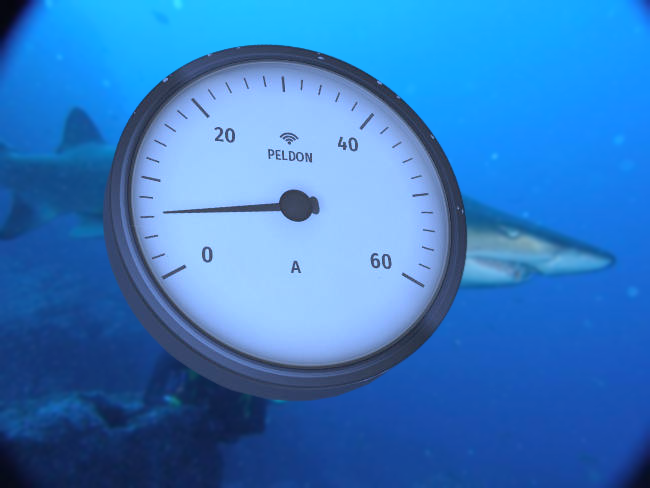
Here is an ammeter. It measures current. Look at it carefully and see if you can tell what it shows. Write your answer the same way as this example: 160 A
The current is 6 A
